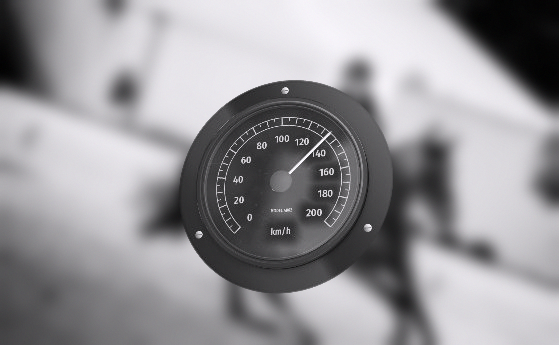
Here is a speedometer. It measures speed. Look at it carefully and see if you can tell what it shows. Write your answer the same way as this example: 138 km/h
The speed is 135 km/h
